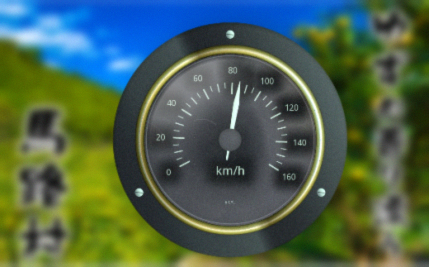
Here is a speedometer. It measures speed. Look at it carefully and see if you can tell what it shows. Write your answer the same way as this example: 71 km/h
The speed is 85 km/h
